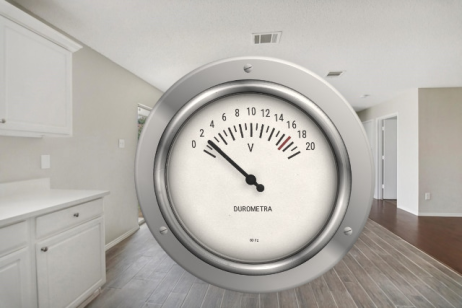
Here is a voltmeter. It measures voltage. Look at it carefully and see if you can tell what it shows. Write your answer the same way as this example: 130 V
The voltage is 2 V
